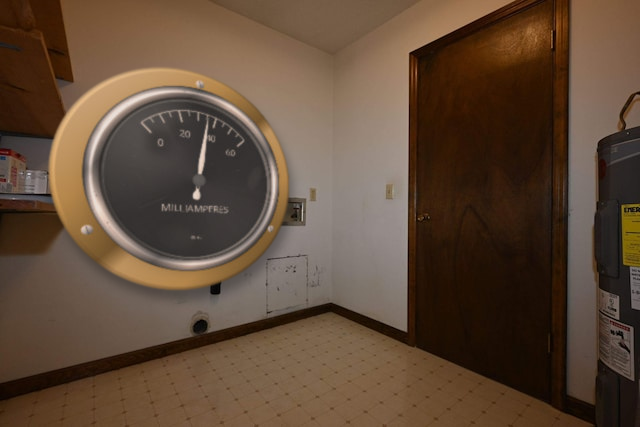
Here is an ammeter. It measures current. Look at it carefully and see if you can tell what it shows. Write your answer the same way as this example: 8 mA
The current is 35 mA
